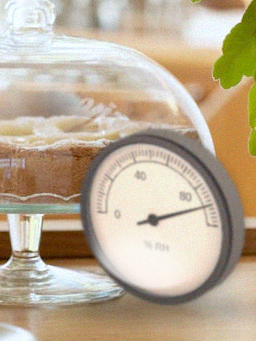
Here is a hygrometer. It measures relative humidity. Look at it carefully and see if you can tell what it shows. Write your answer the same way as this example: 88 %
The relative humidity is 90 %
